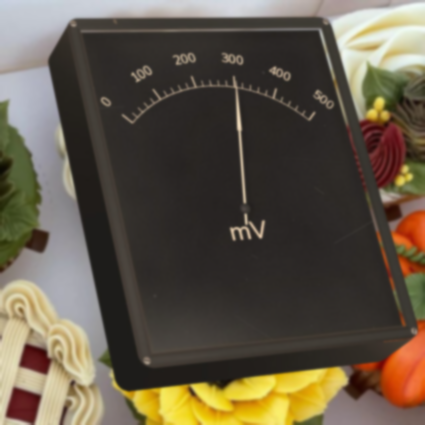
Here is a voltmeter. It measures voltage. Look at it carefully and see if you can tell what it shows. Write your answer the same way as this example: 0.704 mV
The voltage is 300 mV
